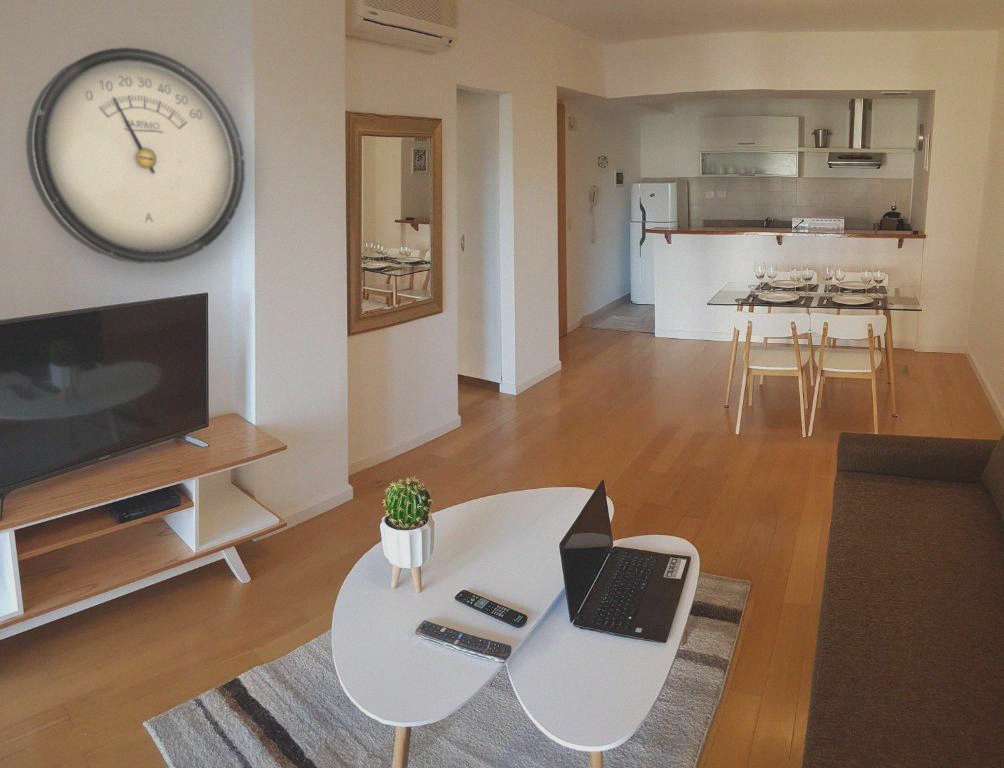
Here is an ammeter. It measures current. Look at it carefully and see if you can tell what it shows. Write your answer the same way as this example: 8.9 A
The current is 10 A
